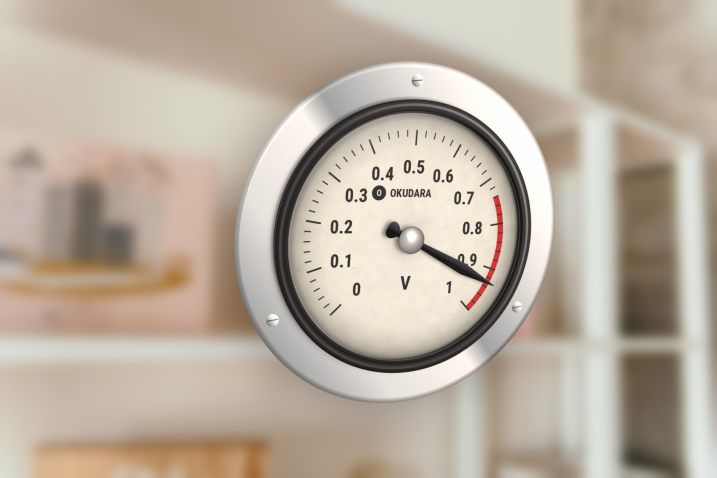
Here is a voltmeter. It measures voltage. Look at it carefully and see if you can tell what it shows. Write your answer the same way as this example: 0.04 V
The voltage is 0.93 V
